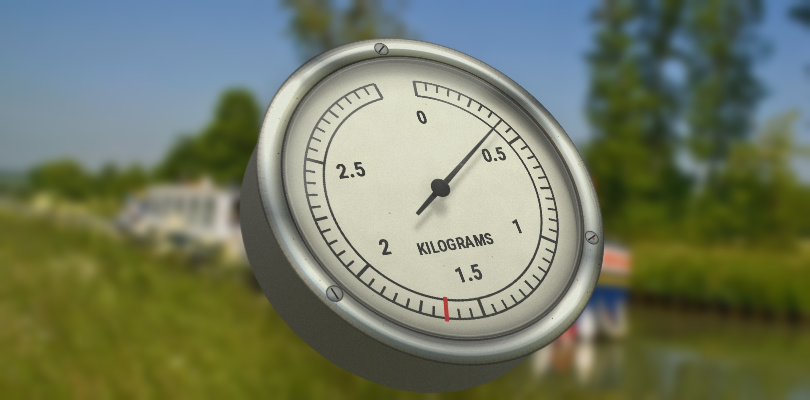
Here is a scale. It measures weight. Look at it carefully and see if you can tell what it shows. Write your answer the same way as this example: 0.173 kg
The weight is 0.4 kg
